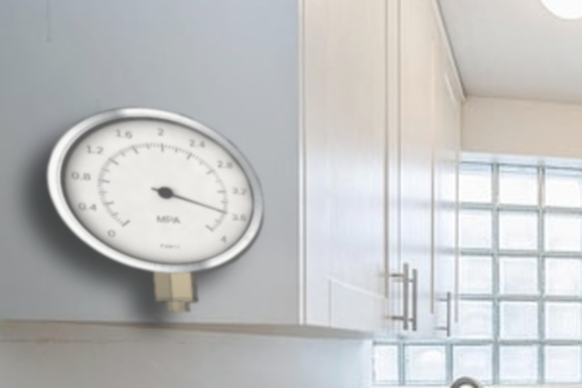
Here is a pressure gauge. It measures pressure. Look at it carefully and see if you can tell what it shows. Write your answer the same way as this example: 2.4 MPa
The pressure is 3.6 MPa
